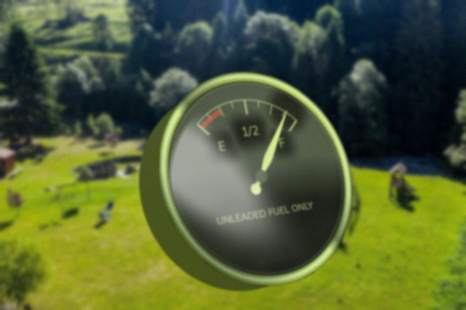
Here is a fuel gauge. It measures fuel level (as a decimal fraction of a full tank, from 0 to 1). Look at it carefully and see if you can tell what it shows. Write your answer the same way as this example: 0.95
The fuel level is 0.875
